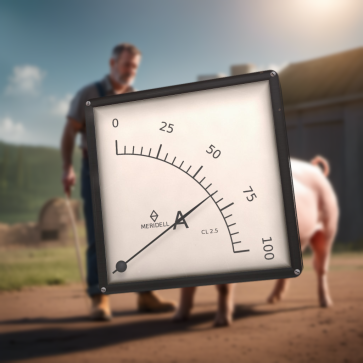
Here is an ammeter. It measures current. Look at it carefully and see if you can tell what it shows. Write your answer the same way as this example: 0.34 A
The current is 65 A
